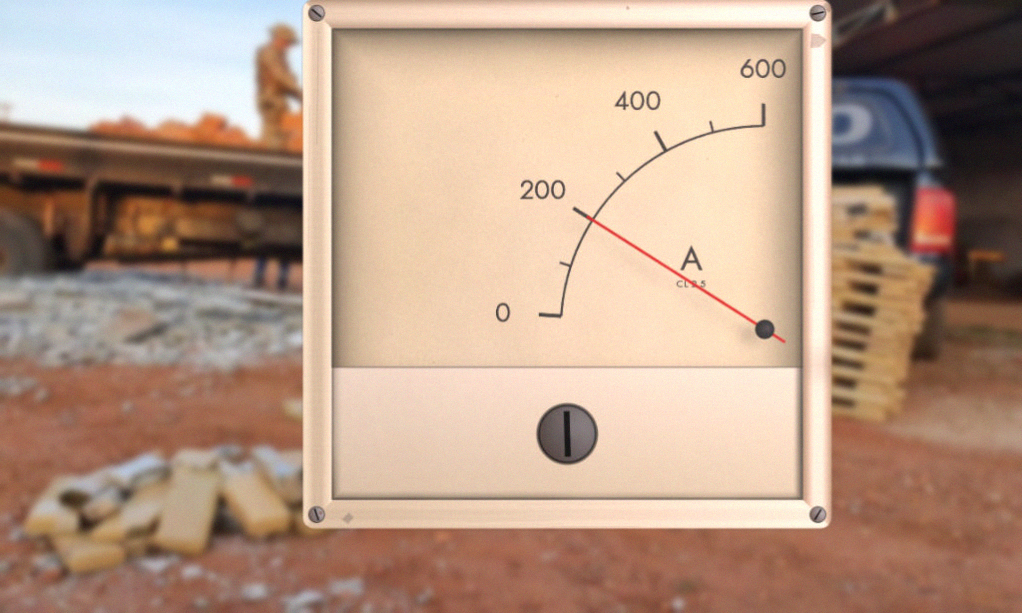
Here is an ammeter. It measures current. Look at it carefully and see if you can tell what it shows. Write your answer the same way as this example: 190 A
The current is 200 A
